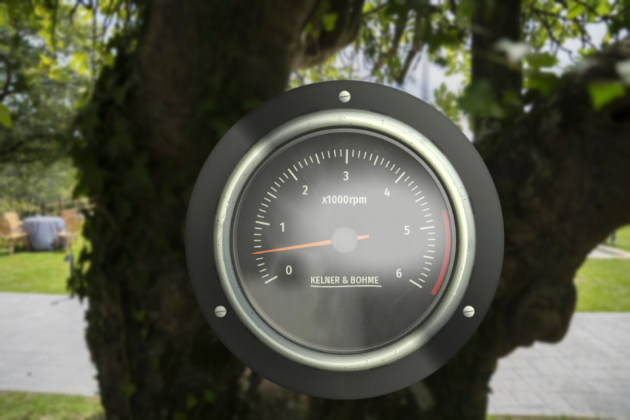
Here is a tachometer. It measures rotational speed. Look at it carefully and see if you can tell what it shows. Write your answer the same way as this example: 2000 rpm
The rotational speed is 500 rpm
